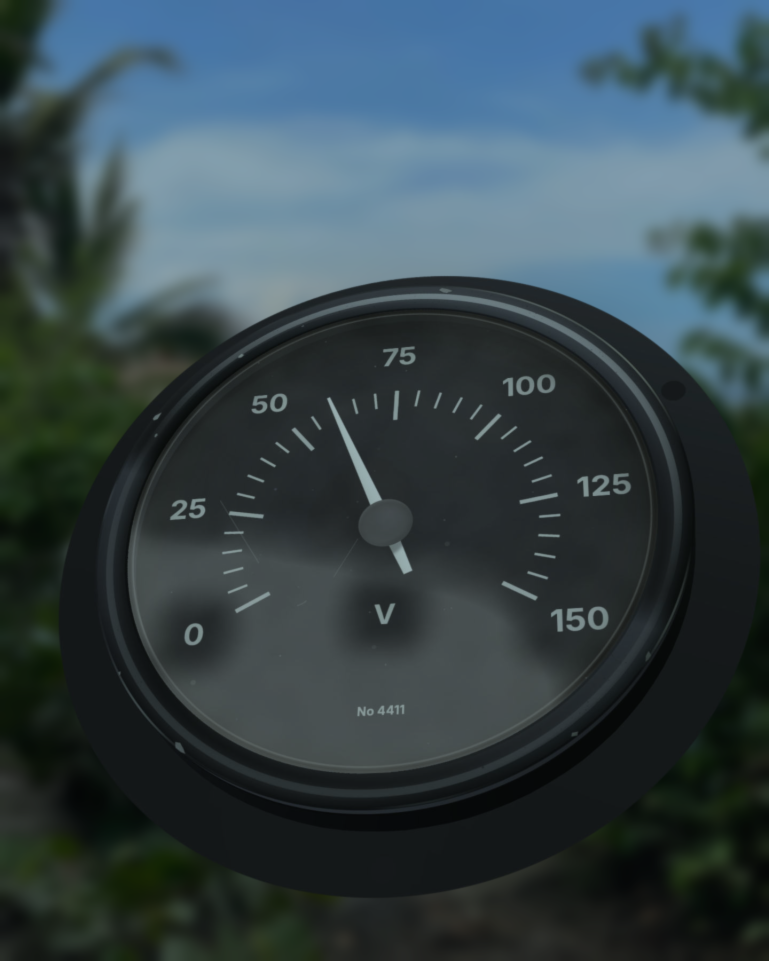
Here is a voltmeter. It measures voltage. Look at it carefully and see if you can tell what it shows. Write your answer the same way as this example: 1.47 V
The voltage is 60 V
